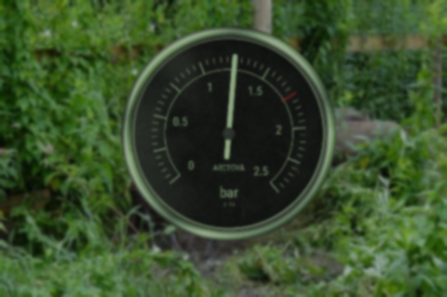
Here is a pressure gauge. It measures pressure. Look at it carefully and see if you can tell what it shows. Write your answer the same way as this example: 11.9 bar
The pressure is 1.25 bar
